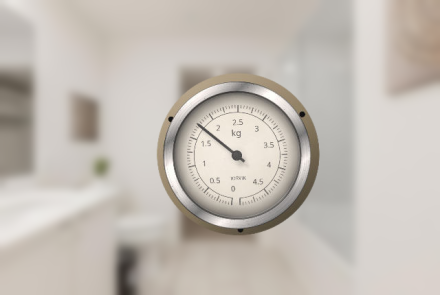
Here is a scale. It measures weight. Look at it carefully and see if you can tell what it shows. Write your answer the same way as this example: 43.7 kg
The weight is 1.75 kg
